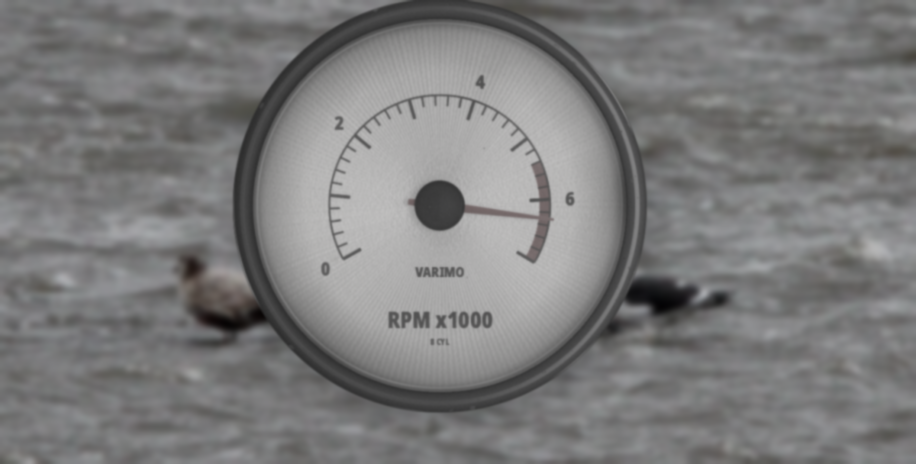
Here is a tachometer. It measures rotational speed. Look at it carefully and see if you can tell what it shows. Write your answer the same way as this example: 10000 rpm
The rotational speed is 6300 rpm
